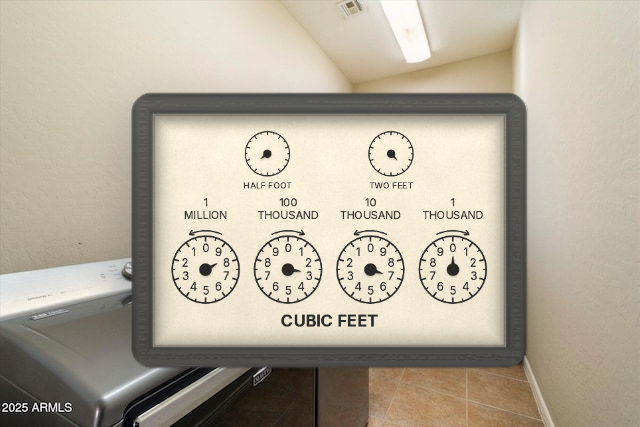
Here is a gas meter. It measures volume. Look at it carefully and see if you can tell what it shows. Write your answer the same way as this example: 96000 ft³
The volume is 827000 ft³
